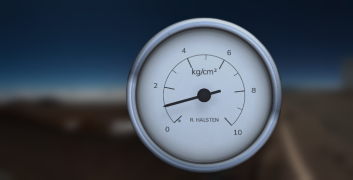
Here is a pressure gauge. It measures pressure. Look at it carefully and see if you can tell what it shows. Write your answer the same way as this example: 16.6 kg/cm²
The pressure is 1 kg/cm²
